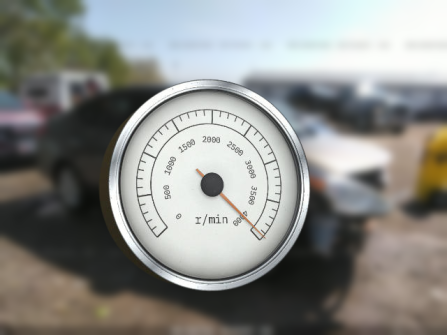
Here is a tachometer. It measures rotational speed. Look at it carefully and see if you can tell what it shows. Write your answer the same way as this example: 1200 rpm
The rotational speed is 3950 rpm
